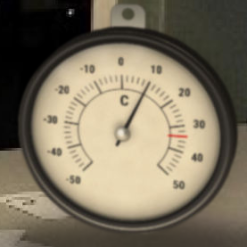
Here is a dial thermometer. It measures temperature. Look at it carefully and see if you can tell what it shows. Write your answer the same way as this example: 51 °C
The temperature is 10 °C
